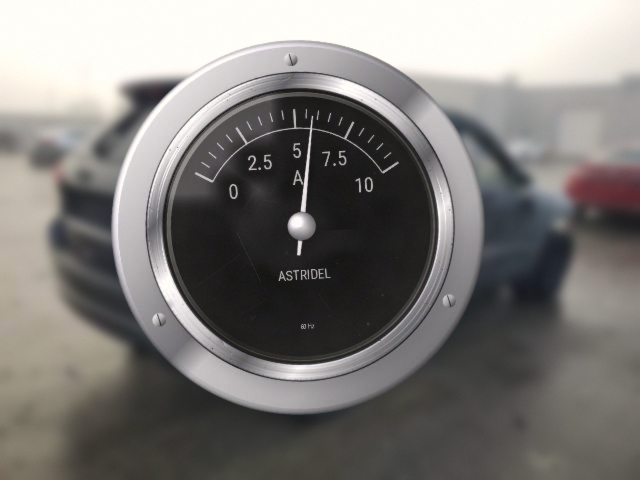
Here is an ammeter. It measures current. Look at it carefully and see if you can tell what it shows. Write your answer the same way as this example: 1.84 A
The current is 5.75 A
